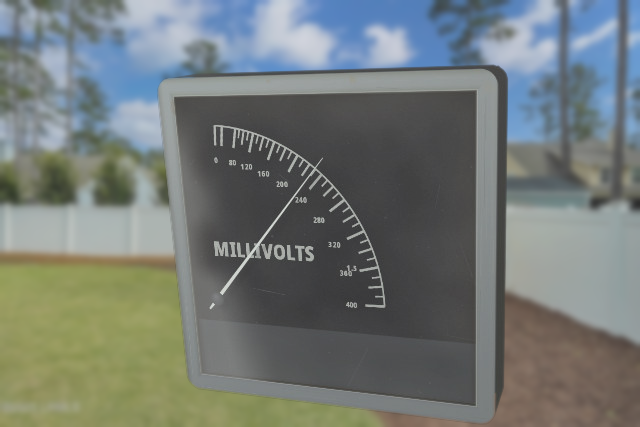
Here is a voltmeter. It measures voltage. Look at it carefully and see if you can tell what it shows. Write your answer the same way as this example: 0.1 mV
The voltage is 230 mV
